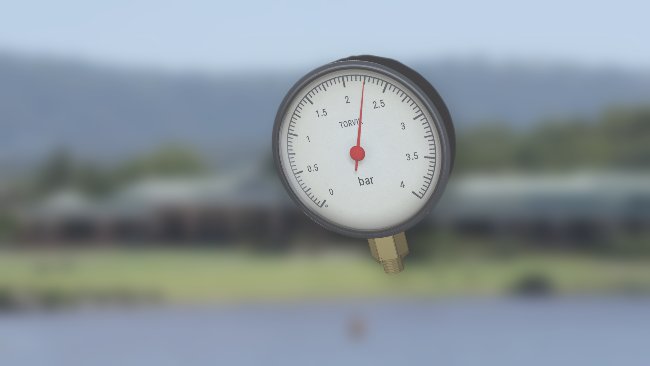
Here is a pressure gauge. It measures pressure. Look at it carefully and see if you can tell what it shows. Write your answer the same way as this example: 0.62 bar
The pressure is 2.25 bar
